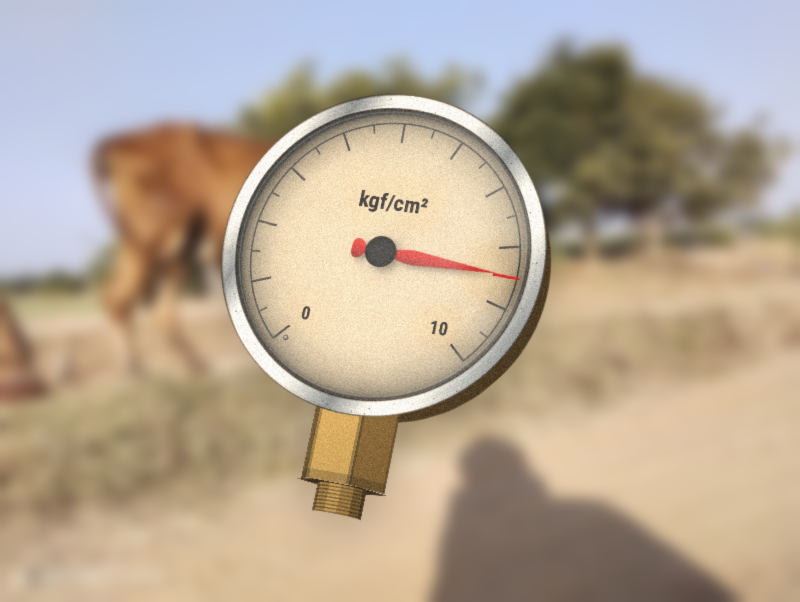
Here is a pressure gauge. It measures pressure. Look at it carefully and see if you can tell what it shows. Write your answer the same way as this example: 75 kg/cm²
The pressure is 8.5 kg/cm²
